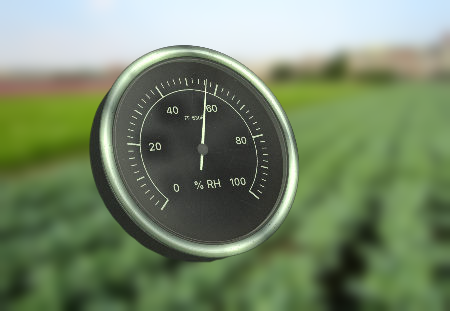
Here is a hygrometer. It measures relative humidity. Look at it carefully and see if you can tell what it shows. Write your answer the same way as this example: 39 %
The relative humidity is 56 %
